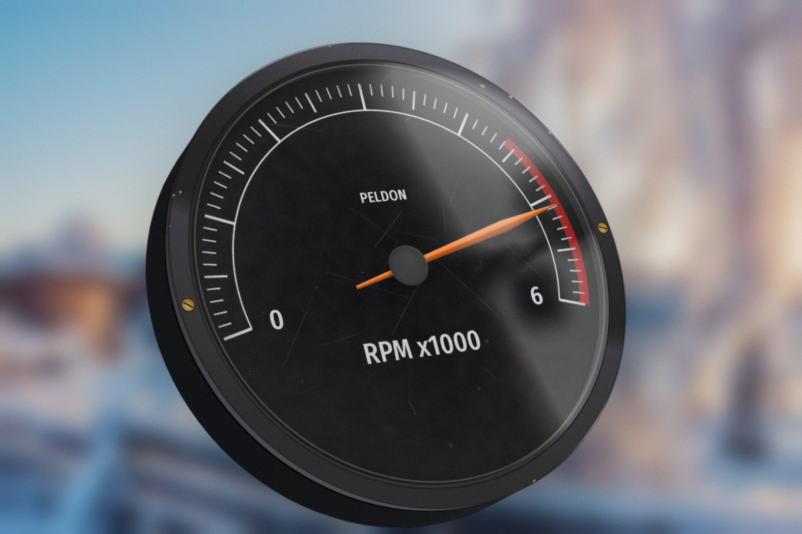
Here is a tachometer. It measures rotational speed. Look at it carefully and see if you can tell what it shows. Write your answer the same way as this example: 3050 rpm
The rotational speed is 5100 rpm
